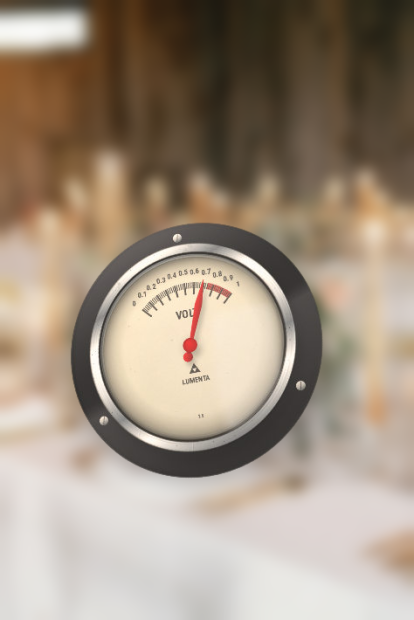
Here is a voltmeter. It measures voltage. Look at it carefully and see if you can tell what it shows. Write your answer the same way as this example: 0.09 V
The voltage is 0.7 V
